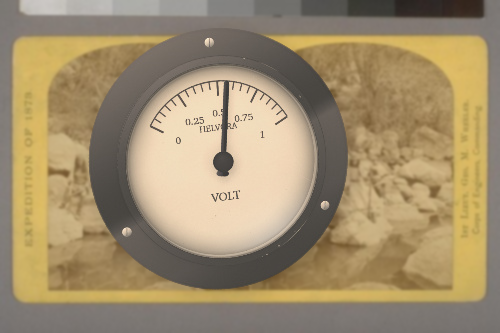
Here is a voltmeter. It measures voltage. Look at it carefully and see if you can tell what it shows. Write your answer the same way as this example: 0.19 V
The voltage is 0.55 V
